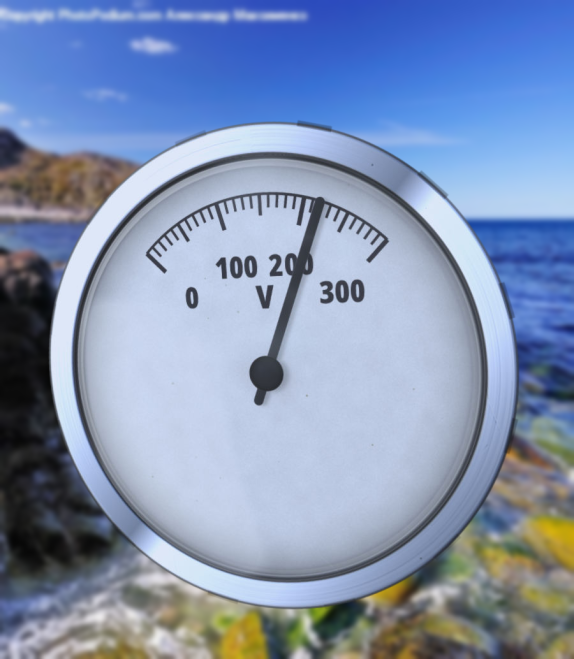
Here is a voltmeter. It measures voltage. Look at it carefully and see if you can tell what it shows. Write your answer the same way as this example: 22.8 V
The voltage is 220 V
